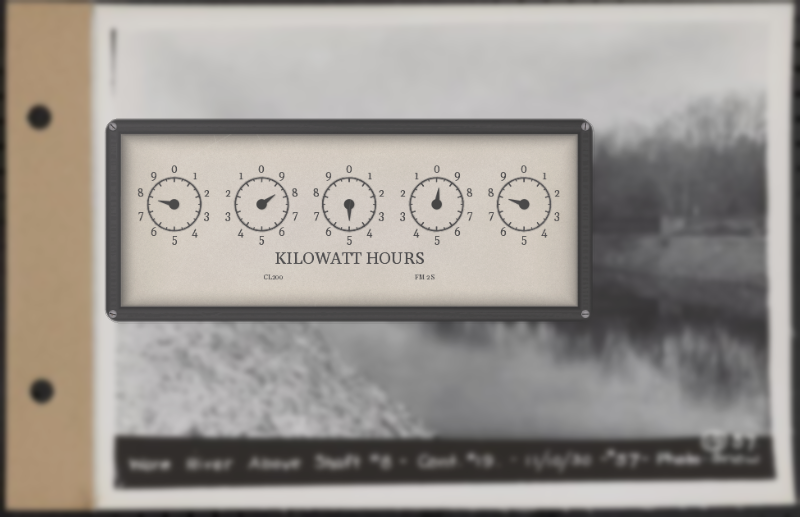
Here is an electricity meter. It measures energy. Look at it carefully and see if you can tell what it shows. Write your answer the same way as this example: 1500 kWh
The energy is 78498 kWh
